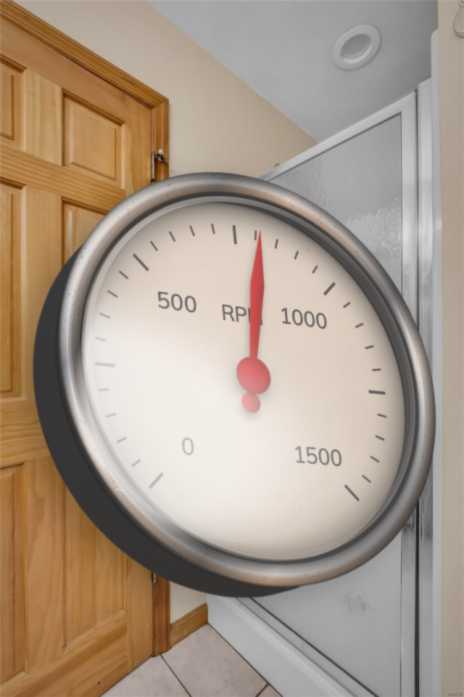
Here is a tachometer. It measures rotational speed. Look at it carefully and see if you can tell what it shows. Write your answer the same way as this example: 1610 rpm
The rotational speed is 800 rpm
